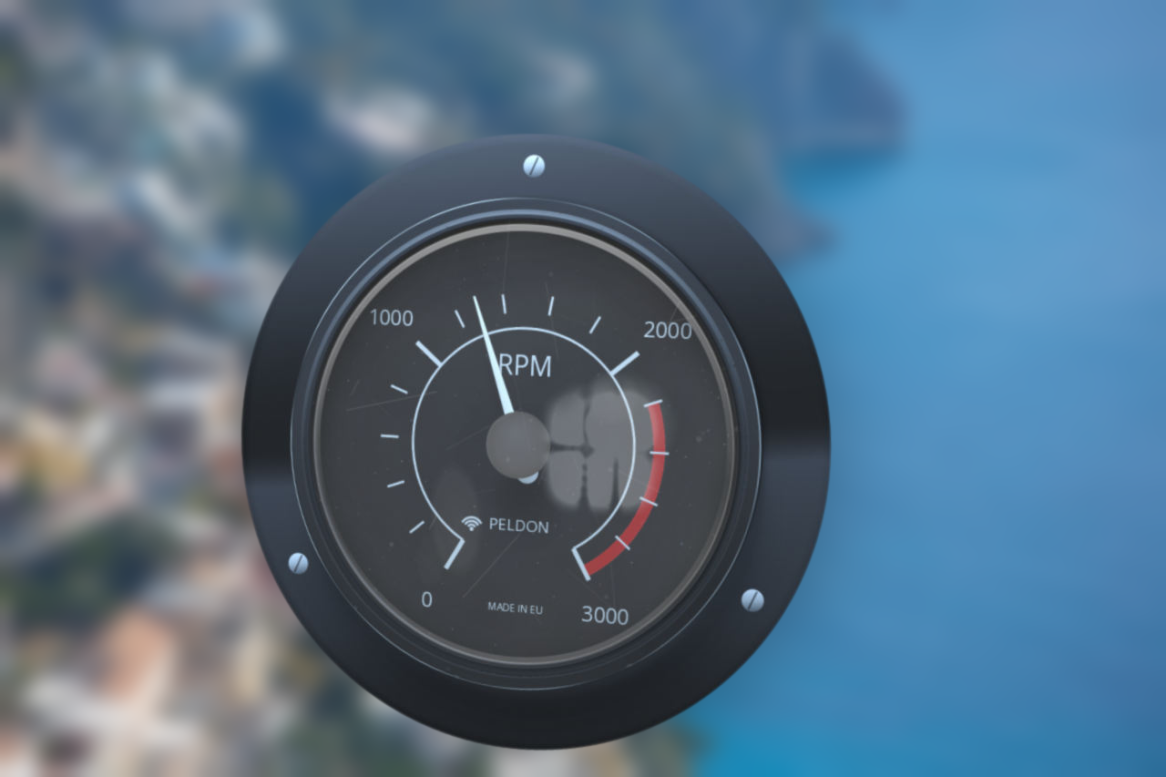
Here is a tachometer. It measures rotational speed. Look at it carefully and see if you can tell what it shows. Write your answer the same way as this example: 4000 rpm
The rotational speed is 1300 rpm
